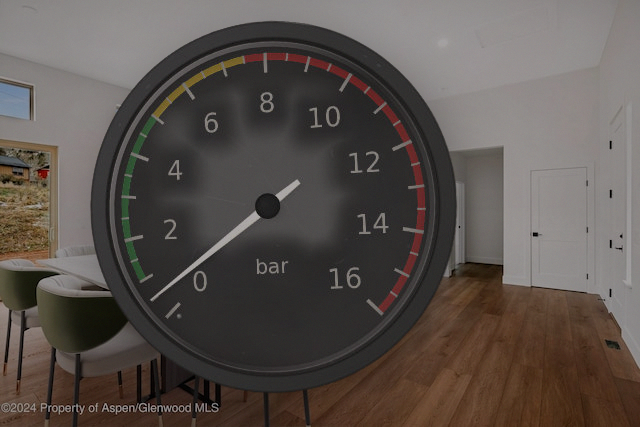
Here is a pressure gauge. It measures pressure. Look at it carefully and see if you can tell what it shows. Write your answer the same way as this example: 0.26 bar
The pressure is 0.5 bar
